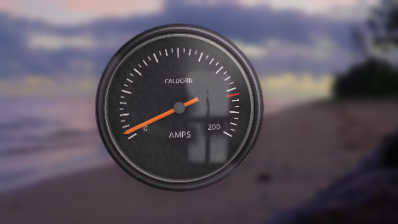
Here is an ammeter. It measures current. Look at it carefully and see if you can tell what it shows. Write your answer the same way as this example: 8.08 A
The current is 5 A
